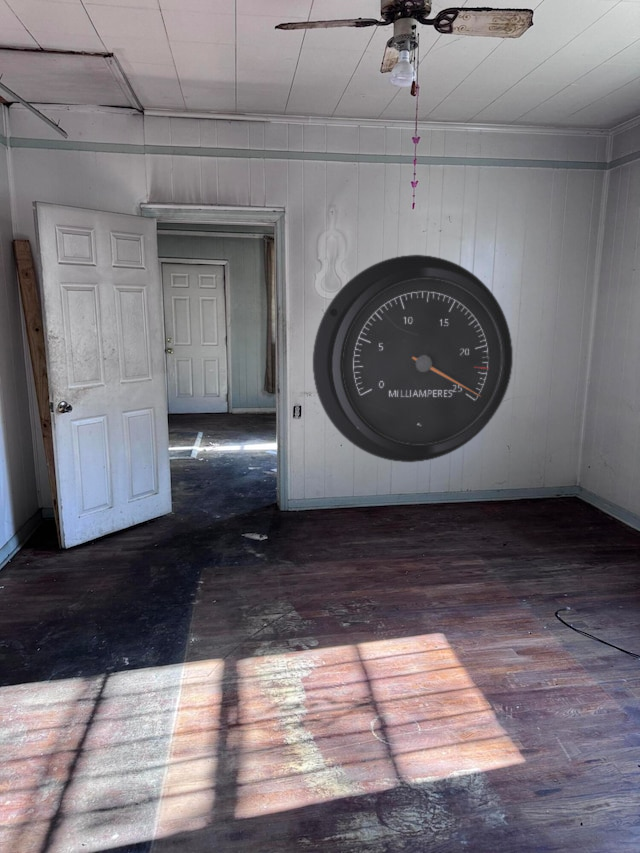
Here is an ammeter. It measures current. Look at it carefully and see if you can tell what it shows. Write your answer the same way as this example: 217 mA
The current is 24.5 mA
